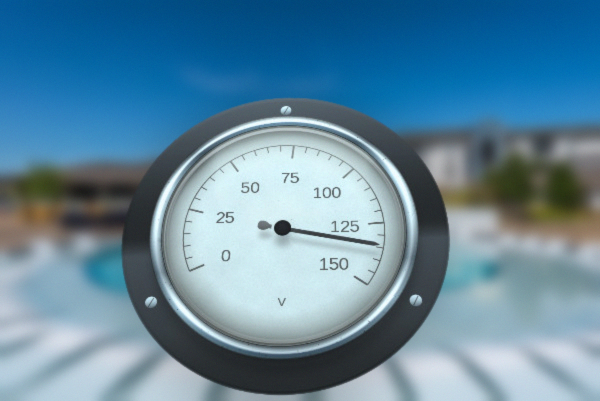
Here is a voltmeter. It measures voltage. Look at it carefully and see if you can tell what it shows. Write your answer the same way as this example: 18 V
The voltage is 135 V
